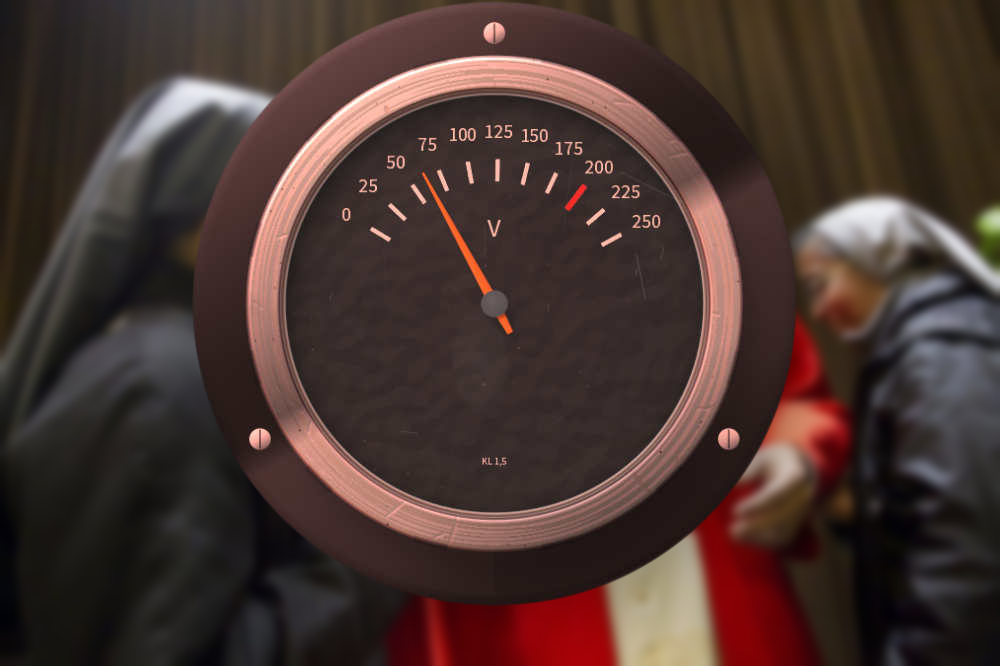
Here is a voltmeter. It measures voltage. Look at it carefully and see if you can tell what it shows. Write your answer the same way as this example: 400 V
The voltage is 62.5 V
